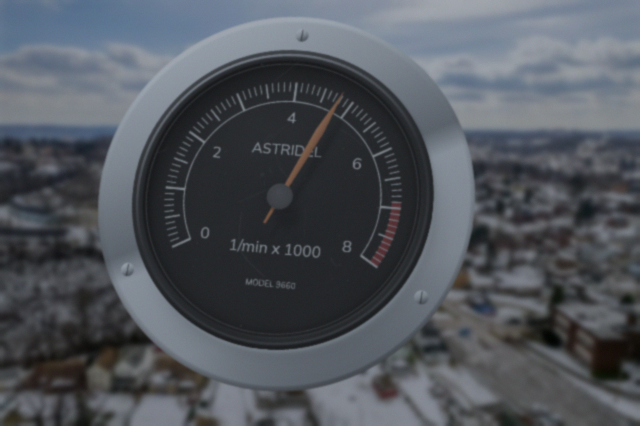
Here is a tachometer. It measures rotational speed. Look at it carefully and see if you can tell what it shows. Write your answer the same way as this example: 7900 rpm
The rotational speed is 4800 rpm
